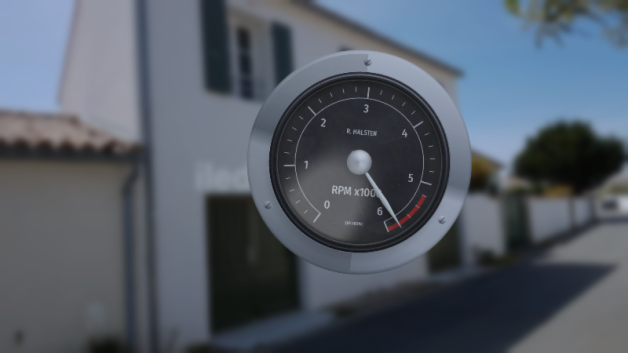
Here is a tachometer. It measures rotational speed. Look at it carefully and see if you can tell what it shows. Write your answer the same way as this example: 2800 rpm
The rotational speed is 5800 rpm
